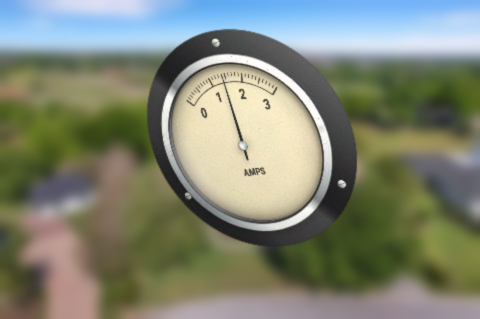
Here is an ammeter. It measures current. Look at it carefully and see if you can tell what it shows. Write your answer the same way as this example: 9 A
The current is 1.5 A
